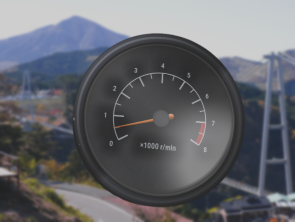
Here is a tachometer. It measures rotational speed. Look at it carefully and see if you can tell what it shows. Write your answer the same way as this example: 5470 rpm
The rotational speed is 500 rpm
